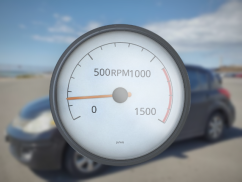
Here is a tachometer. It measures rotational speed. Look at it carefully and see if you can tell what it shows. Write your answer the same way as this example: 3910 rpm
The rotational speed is 150 rpm
